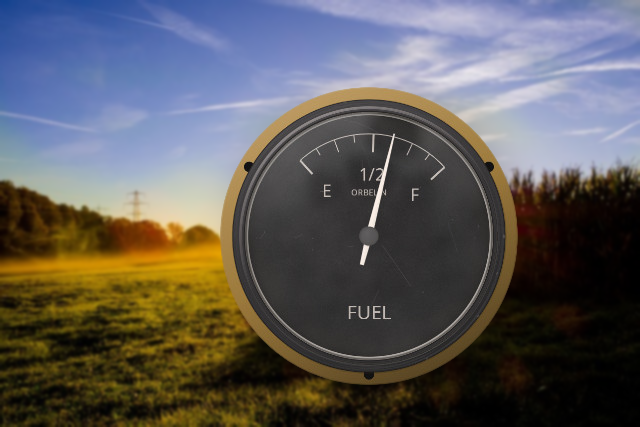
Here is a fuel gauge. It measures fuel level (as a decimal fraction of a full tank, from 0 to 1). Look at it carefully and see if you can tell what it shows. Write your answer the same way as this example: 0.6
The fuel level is 0.625
